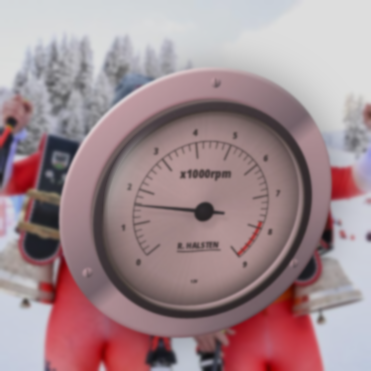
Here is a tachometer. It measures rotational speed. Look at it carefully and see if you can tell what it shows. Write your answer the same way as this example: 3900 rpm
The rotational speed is 1600 rpm
